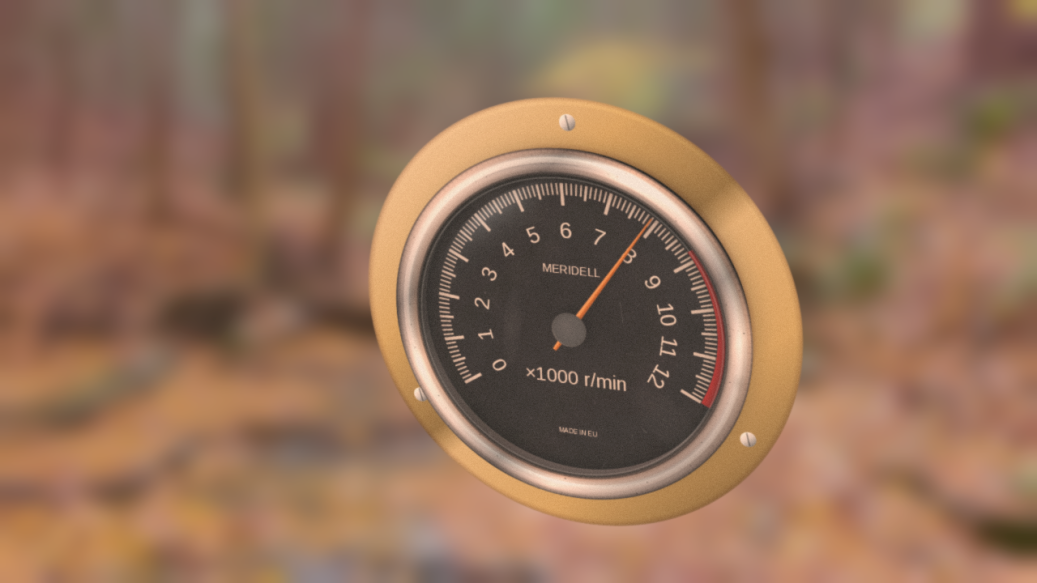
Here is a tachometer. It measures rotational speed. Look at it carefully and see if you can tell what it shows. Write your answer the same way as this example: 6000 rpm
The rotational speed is 7900 rpm
